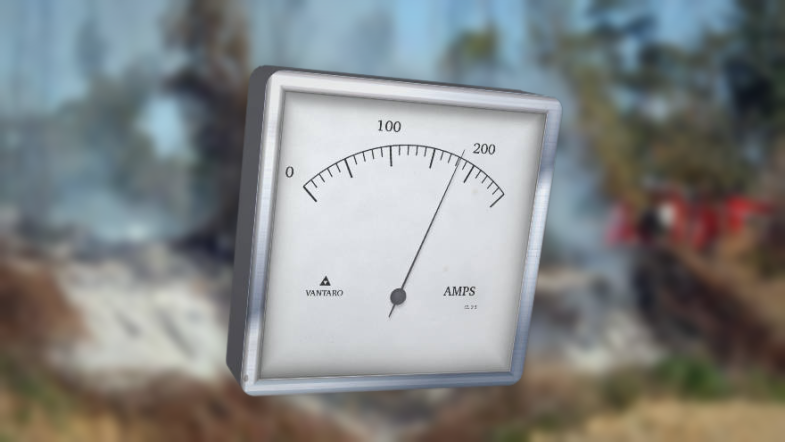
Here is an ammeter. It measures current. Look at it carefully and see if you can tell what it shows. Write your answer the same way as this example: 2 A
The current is 180 A
